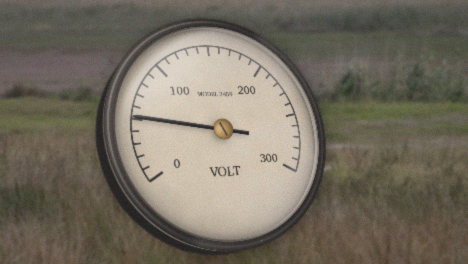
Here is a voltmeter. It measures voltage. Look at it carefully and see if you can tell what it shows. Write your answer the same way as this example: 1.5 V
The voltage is 50 V
